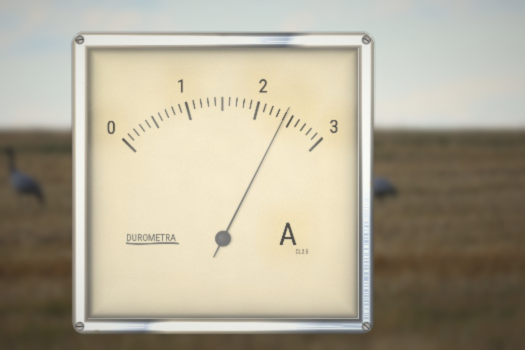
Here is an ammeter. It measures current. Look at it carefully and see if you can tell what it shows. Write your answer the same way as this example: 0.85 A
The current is 2.4 A
